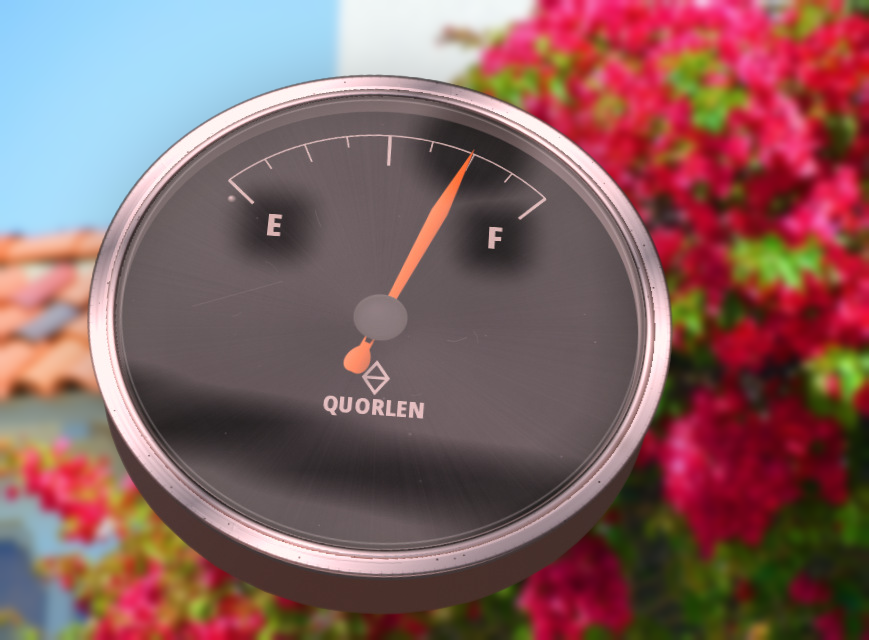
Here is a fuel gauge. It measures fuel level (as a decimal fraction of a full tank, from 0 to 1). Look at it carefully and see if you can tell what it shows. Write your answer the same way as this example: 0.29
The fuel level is 0.75
